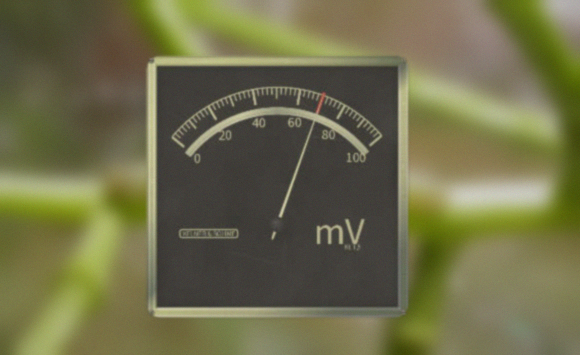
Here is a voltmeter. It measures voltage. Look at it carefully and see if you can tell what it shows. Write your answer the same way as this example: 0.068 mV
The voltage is 70 mV
